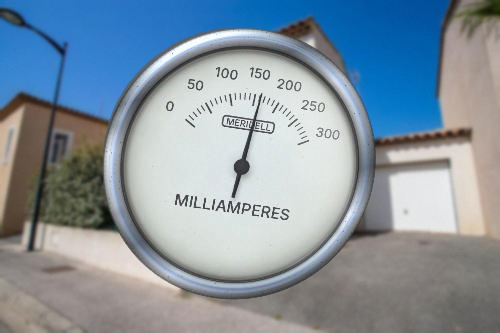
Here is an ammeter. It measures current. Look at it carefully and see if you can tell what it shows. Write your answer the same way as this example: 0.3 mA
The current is 160 mA
